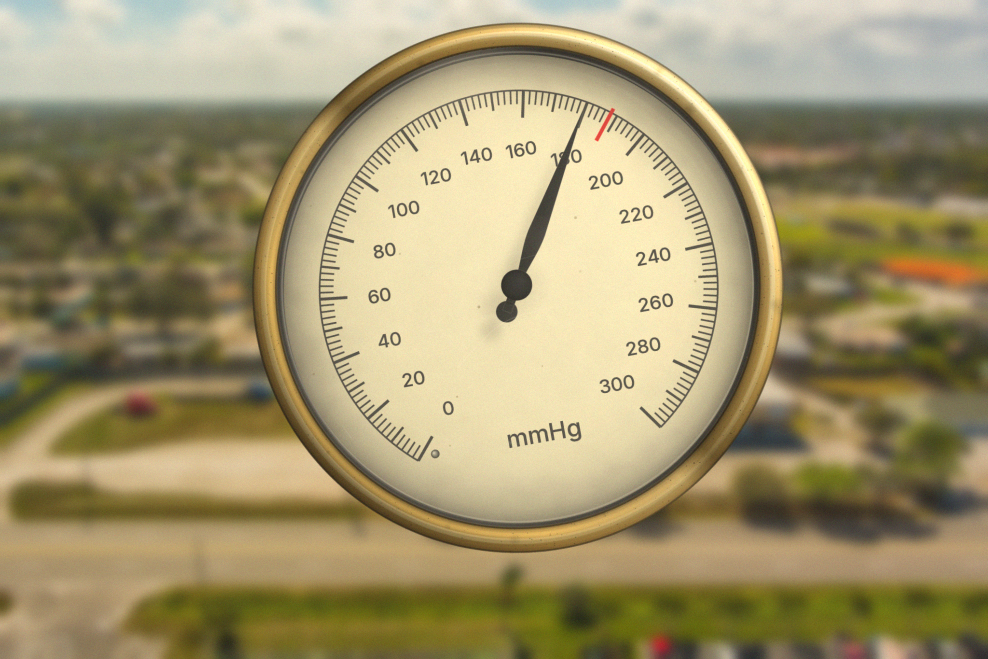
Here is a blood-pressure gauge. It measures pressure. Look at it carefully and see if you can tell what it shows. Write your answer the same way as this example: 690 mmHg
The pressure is 180 mmHg
